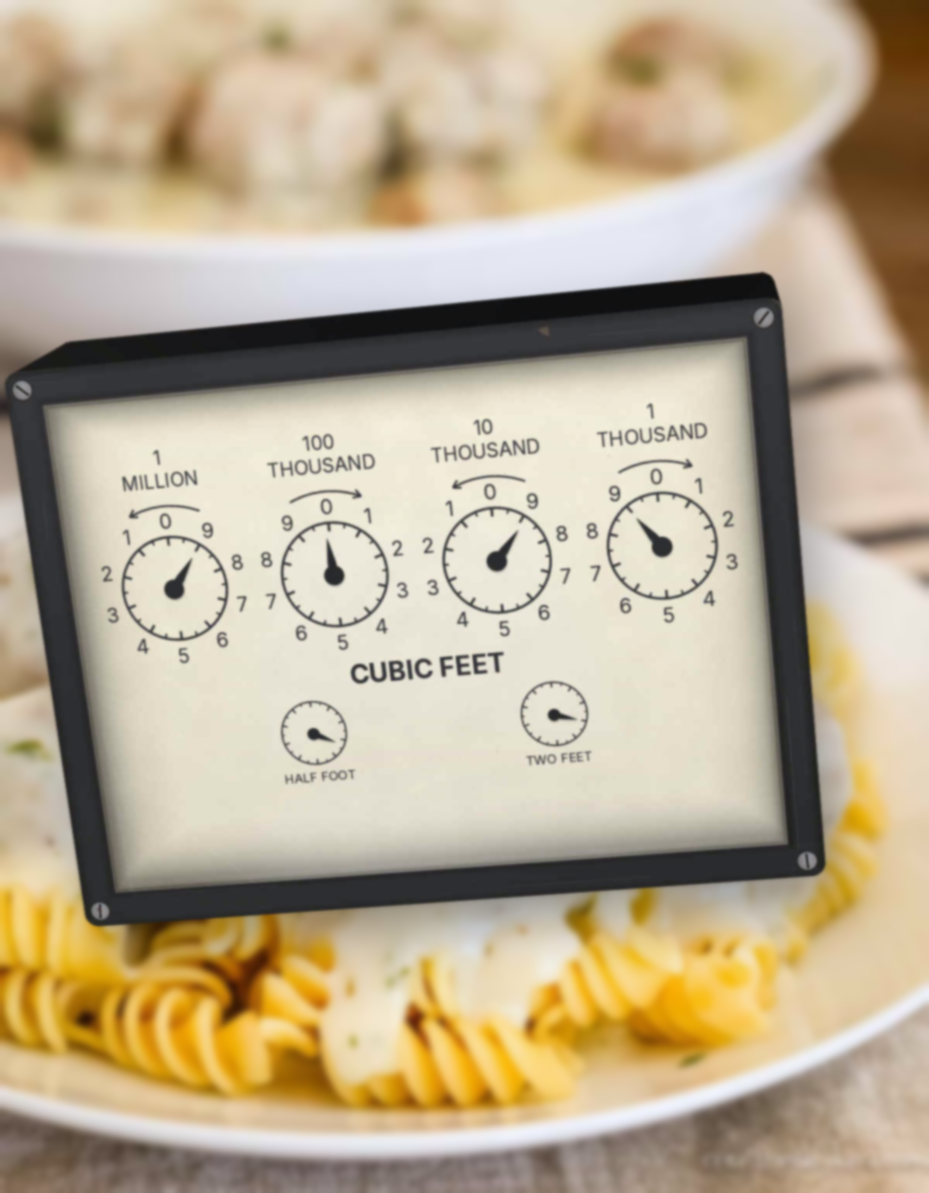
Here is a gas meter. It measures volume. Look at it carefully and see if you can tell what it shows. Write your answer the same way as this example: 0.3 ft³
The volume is 898900 ft³
